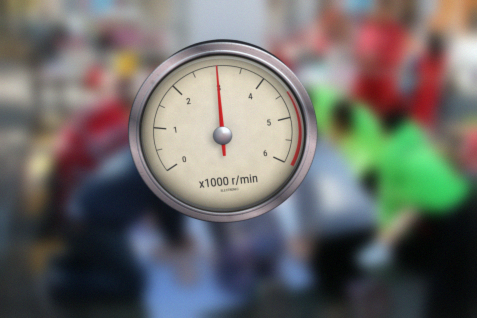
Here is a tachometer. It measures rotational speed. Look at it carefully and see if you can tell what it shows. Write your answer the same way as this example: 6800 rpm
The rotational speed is 3000 rpm
